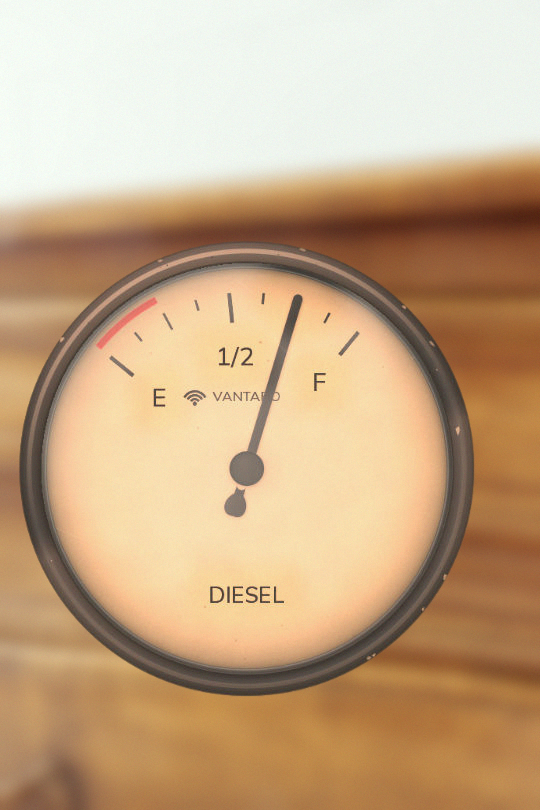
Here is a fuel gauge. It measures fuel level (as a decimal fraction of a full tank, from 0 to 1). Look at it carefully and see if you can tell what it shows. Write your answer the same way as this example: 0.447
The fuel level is 0.75
